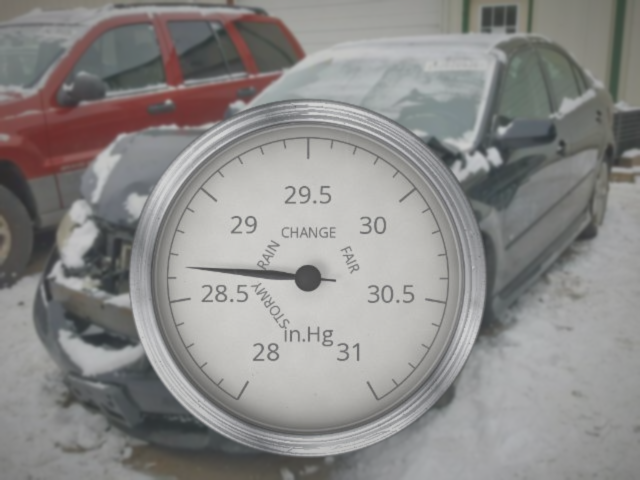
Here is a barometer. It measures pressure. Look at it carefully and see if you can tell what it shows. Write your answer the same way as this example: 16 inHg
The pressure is 28.65 inHg
